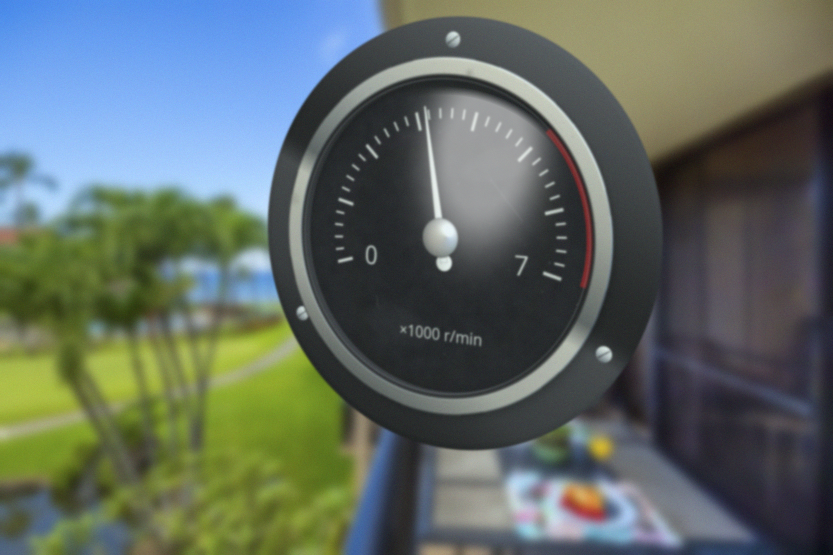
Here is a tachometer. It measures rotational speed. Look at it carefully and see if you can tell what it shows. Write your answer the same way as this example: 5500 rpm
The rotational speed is 3200 rpm
